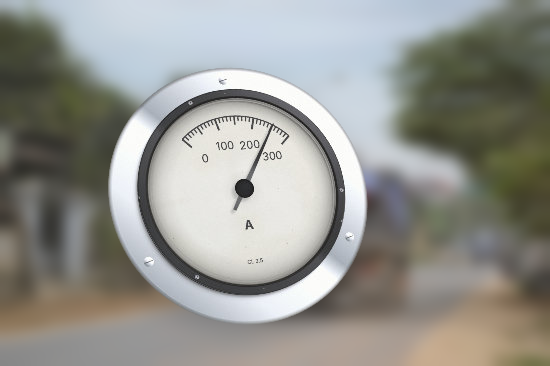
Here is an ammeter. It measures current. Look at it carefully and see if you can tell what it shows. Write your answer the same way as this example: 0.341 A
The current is 250 A
